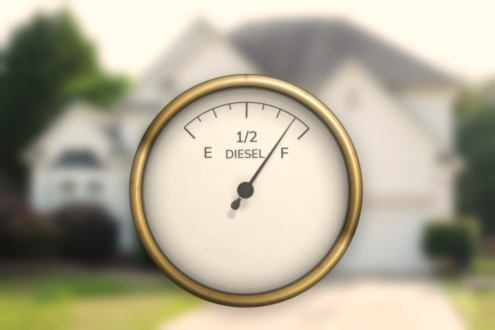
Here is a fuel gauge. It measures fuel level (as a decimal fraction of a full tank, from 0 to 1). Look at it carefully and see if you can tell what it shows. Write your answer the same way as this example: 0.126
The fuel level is 0.875
